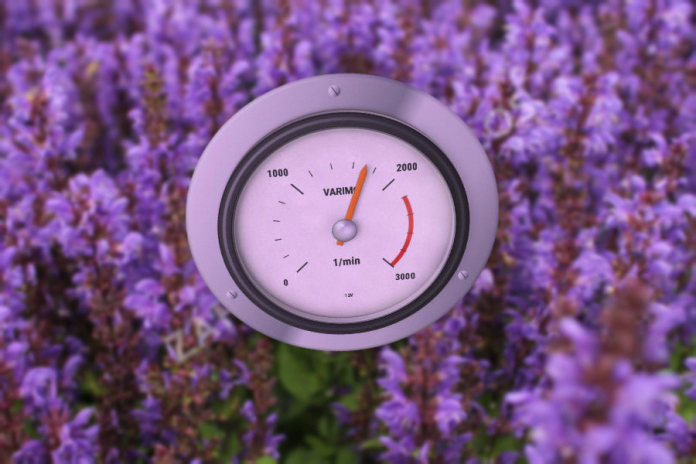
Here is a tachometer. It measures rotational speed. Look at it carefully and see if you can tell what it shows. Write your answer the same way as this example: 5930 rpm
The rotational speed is 1700 rpm
